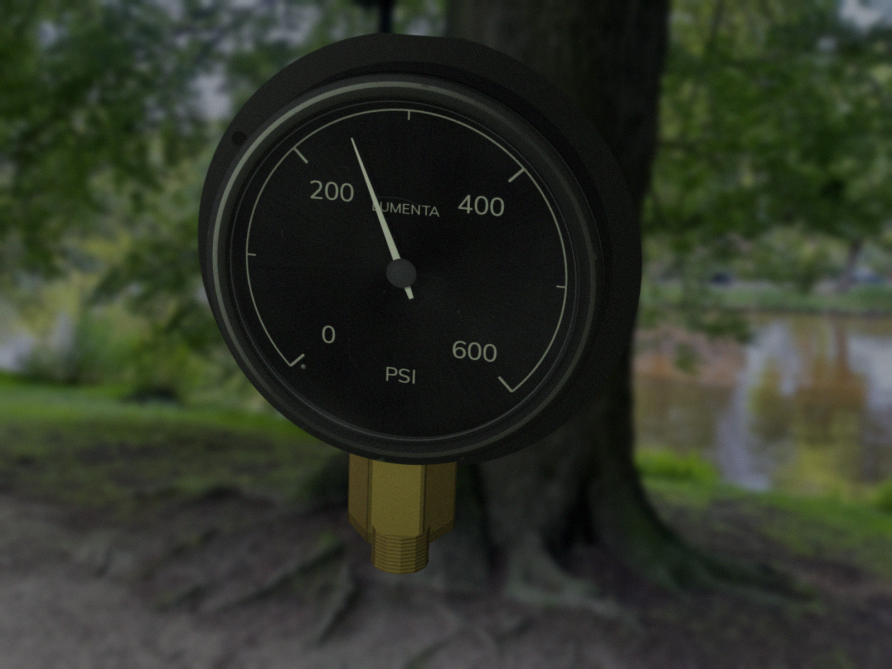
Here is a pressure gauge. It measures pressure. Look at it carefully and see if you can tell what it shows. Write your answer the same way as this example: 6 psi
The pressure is 250 psi
